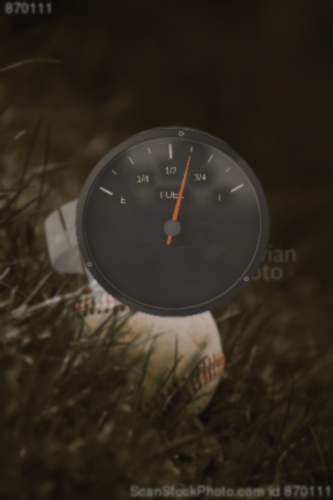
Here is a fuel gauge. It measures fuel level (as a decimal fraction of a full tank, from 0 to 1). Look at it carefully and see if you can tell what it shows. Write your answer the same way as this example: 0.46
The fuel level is 0.625
